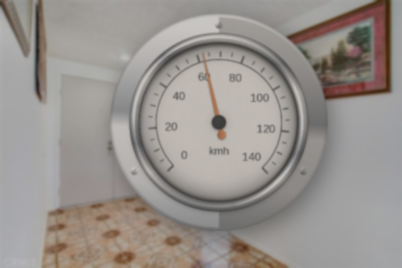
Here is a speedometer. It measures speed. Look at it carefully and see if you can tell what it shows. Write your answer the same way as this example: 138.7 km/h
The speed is 62.5 km/h
